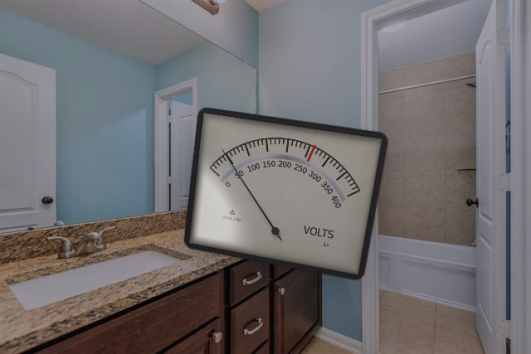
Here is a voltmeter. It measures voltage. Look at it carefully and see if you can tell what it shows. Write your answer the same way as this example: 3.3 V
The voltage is 50 V
